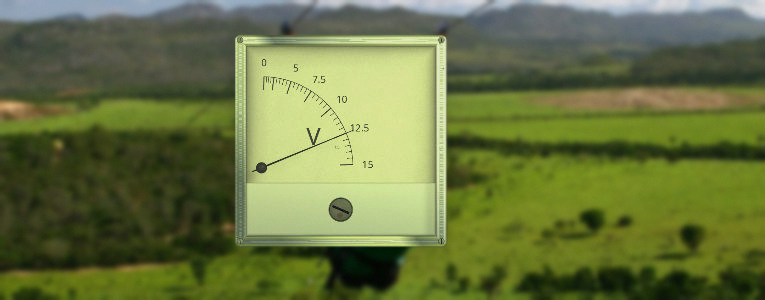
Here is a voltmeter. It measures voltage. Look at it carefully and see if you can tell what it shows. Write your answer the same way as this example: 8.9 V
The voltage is 12.5 V
